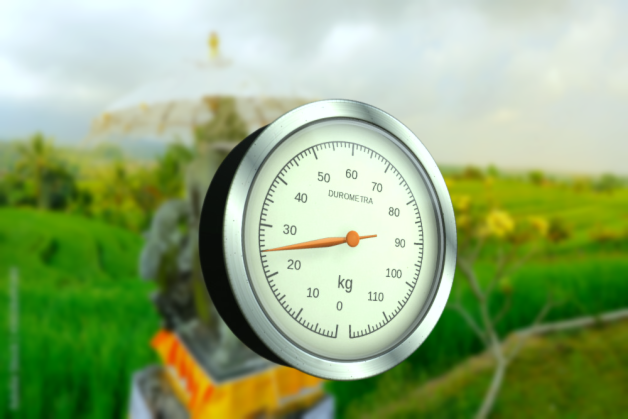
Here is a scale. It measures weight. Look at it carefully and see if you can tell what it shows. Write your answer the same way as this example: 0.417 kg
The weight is 25 kg
